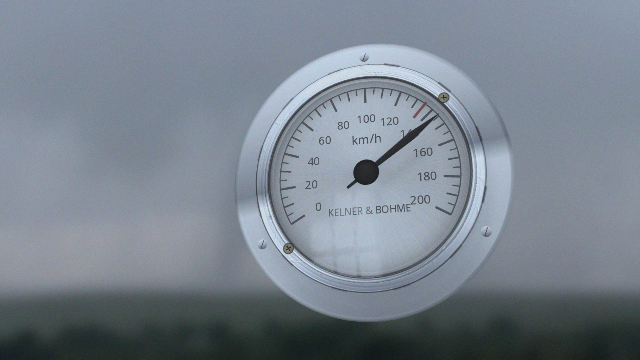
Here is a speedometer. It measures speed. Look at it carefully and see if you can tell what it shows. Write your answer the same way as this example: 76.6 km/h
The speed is 145 km/h
